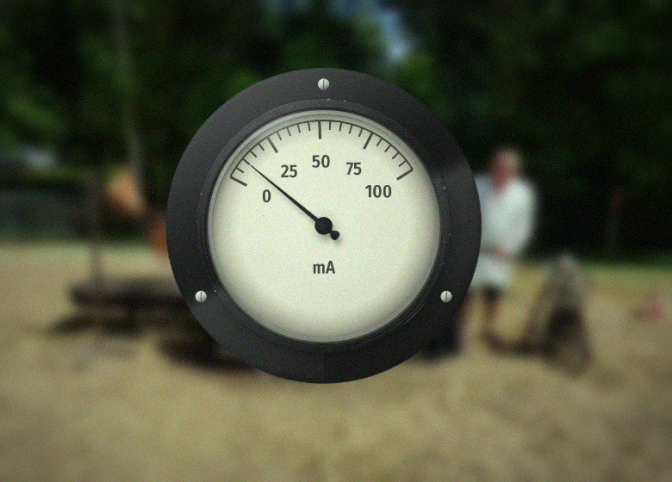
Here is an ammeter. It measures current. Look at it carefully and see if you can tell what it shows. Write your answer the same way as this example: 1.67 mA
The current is 10 mA
